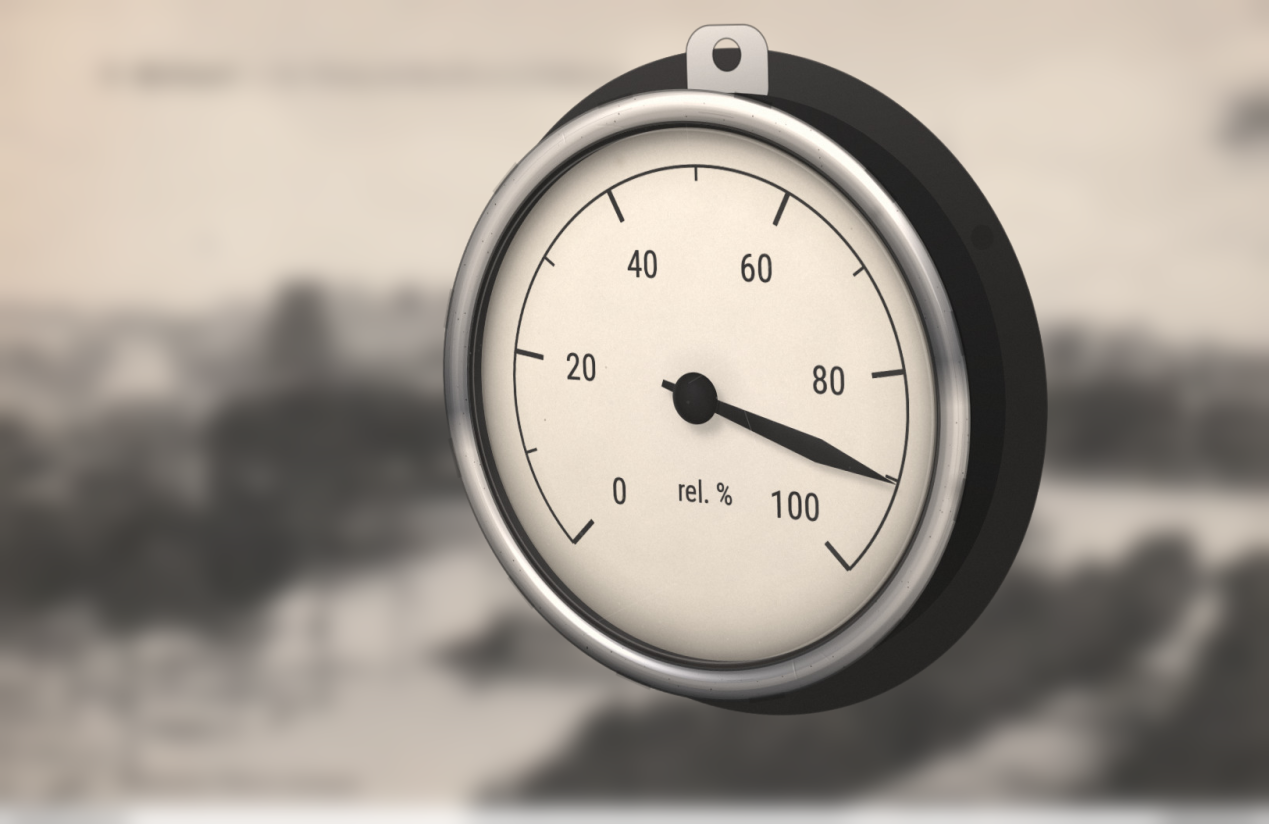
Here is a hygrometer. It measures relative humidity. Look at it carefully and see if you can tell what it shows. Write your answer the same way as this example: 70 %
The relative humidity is 90 %
